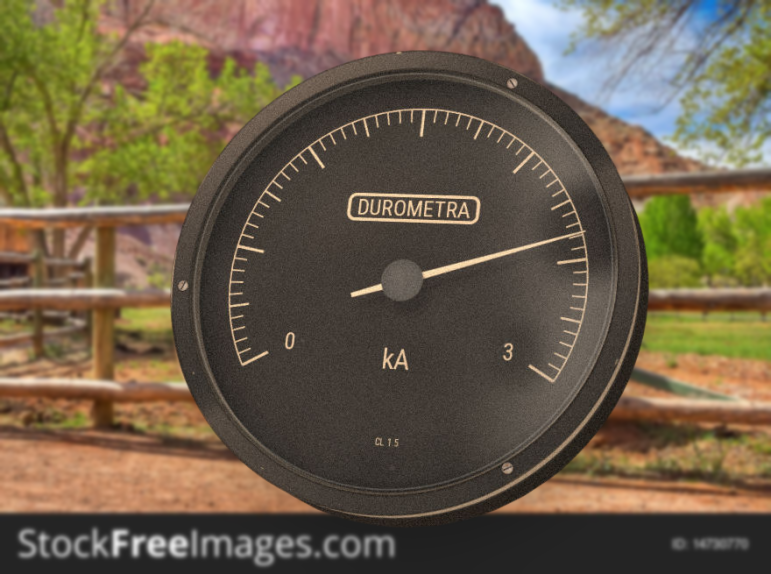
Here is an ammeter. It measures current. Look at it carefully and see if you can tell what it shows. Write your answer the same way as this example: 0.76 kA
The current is 2.4 kA
